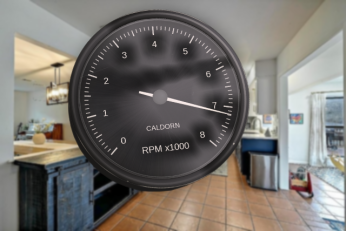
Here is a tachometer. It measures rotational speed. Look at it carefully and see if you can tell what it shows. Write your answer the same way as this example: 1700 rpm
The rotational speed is 7200 rpm
